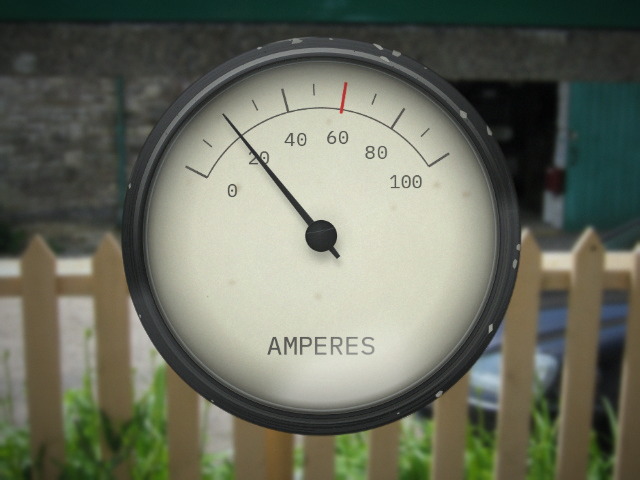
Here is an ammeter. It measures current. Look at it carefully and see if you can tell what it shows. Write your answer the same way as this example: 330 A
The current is 20 A
